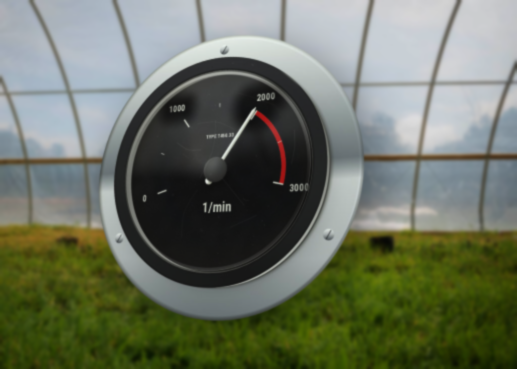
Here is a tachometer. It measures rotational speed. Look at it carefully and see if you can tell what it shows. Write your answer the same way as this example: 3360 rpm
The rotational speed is 2000 rpm
